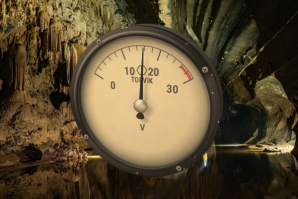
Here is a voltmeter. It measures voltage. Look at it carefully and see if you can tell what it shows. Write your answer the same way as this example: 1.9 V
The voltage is 16 V
